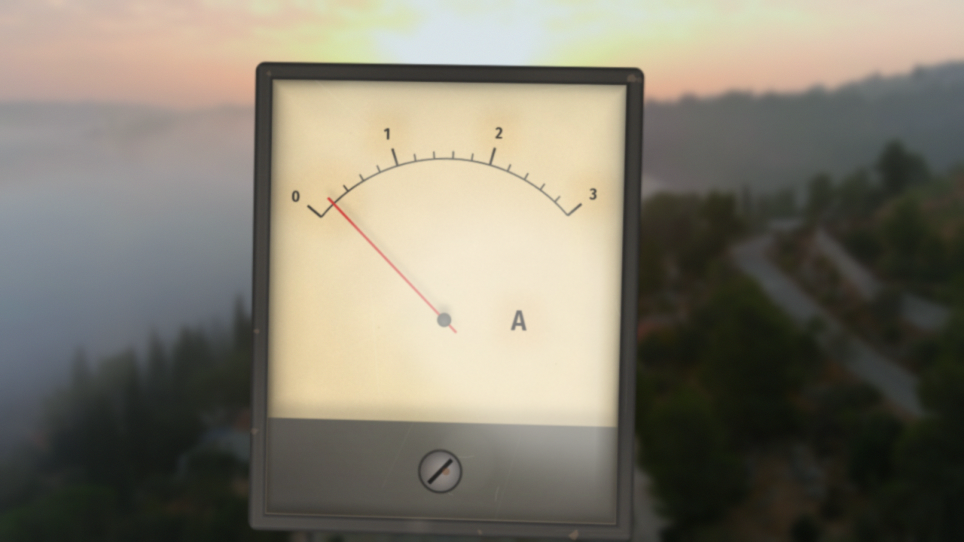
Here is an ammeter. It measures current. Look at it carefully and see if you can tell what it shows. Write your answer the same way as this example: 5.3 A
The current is 0.2 A
